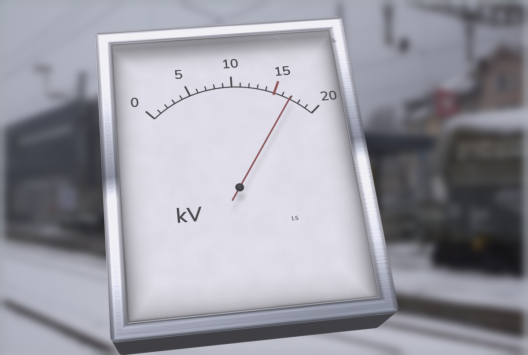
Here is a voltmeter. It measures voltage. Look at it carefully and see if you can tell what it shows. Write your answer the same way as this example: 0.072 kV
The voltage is 17 kV
